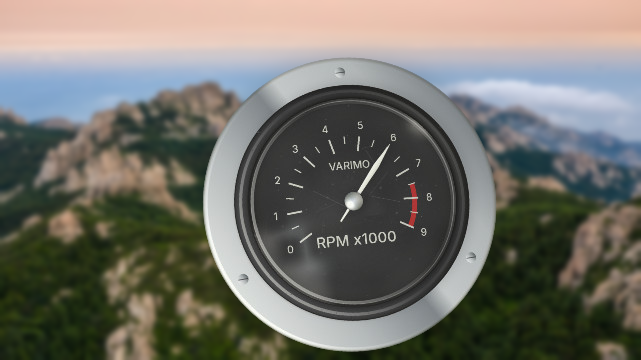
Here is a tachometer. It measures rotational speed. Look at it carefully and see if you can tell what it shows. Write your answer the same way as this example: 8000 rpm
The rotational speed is 6000 rpm
